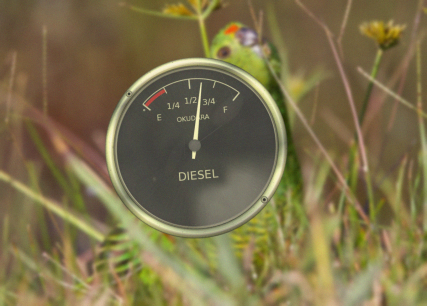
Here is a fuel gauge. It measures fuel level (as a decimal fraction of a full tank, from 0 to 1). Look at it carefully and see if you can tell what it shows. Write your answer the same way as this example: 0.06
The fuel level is 0.625
